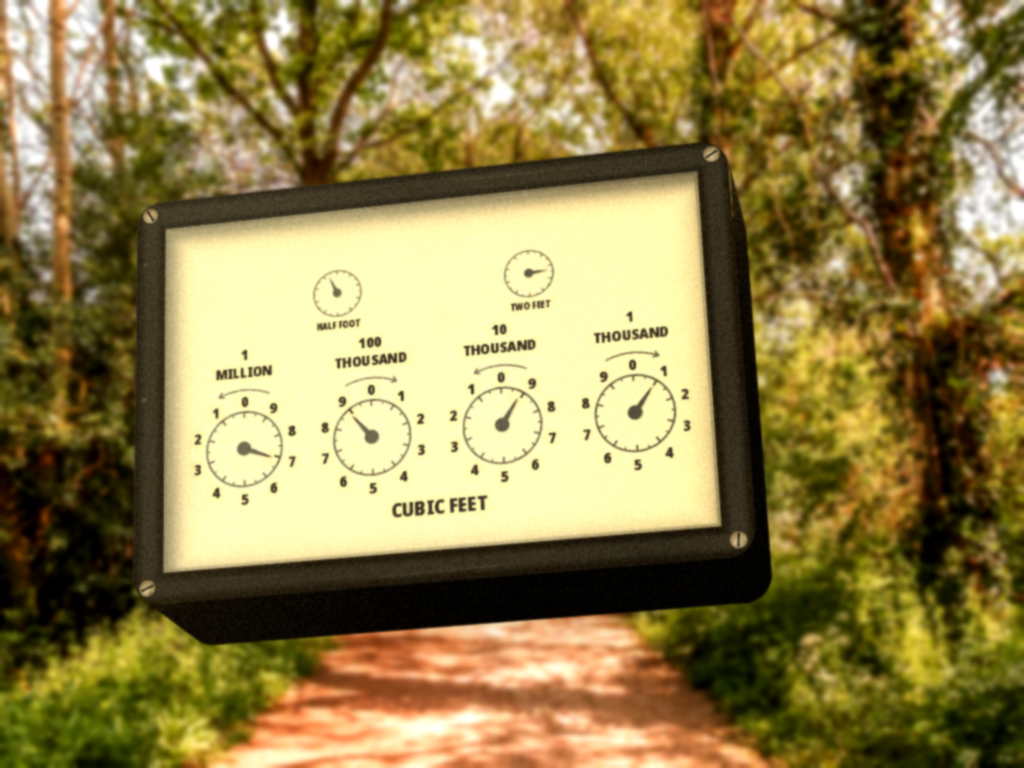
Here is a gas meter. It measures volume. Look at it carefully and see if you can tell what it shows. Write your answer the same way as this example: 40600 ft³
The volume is 689100 ft³
